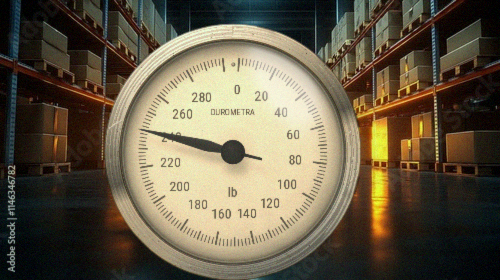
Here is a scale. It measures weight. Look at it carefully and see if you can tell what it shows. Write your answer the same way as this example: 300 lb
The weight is 240 lb
